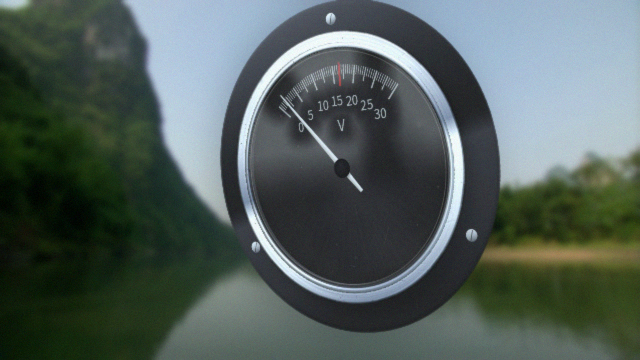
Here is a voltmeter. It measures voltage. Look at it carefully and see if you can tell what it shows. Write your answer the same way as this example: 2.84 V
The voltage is 2.5 V
